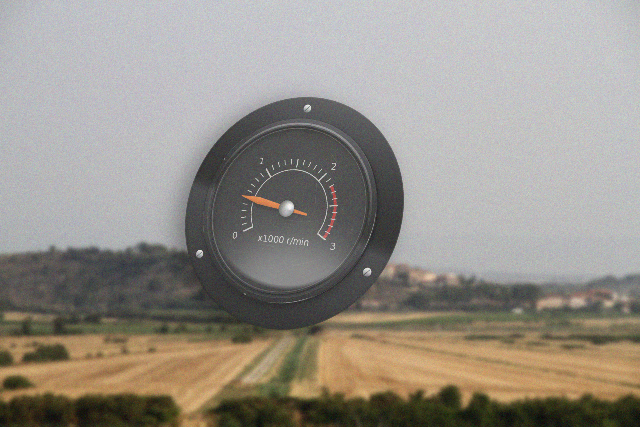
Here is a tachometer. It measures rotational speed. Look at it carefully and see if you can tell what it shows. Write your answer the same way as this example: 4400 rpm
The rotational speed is 500 rpm
